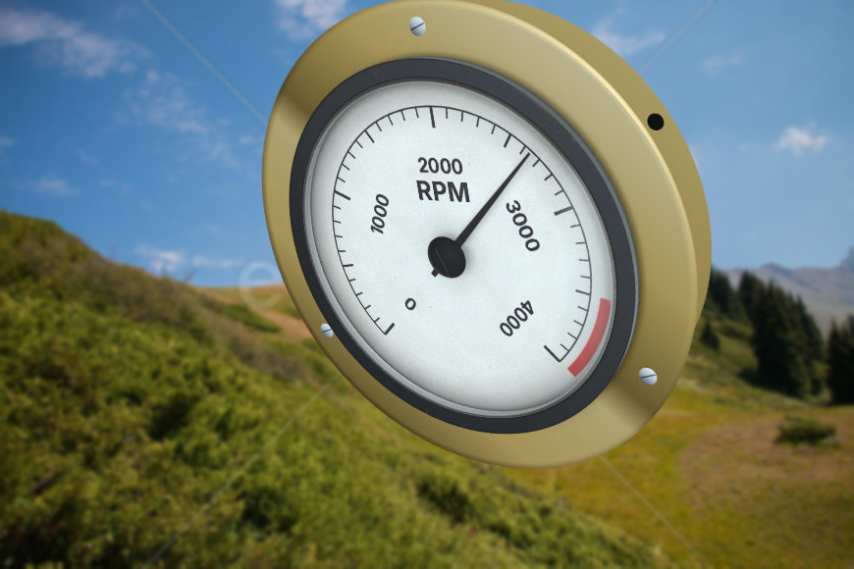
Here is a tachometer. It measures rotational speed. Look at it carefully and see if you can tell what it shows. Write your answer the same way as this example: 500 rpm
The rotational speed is 2650 rpm
